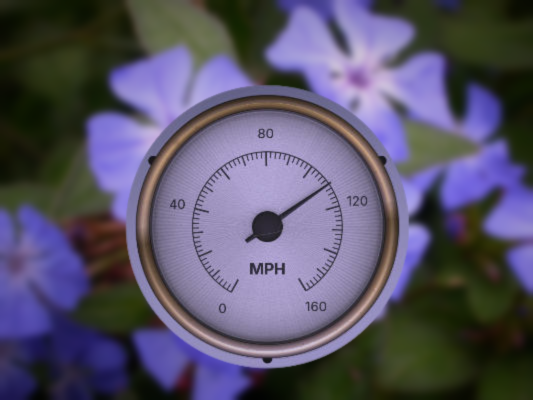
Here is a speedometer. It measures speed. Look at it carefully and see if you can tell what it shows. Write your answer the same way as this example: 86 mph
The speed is 110 mph
